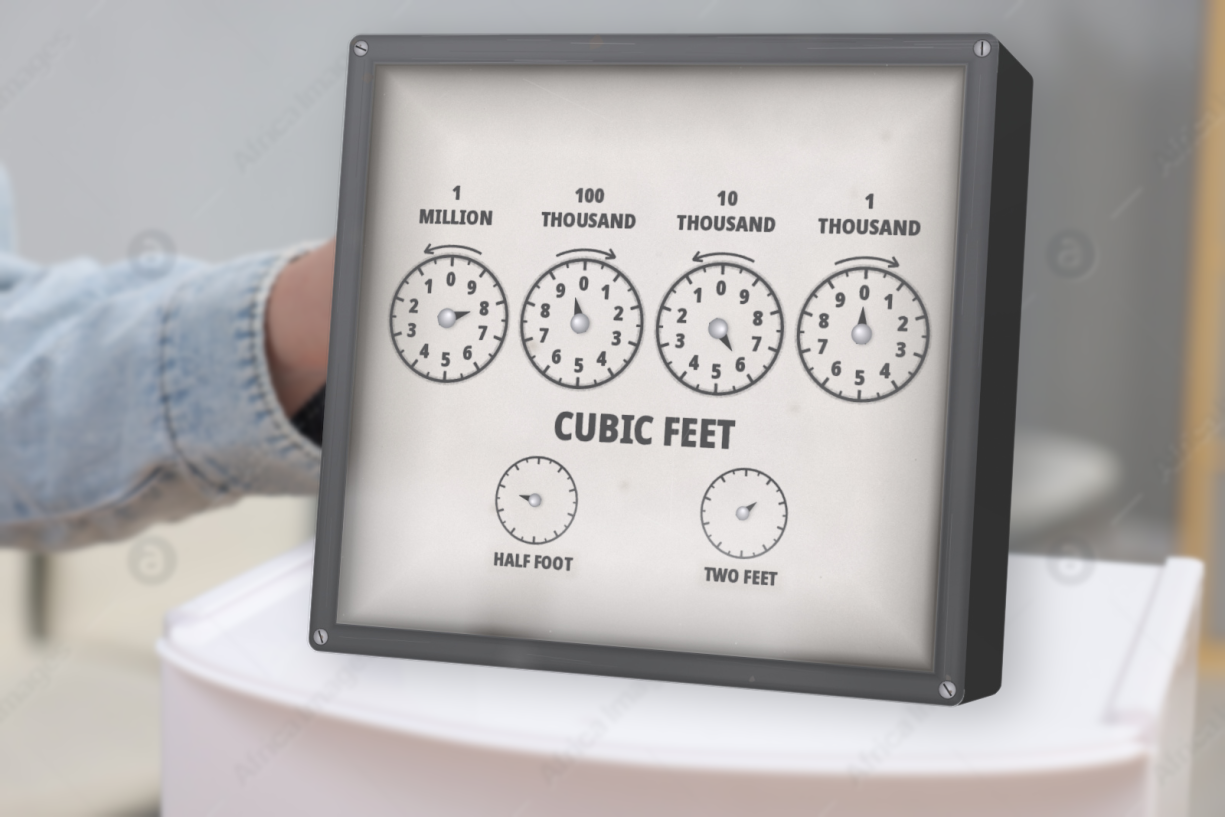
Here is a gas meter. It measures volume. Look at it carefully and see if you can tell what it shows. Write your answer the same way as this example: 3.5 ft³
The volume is 796000 ft³
